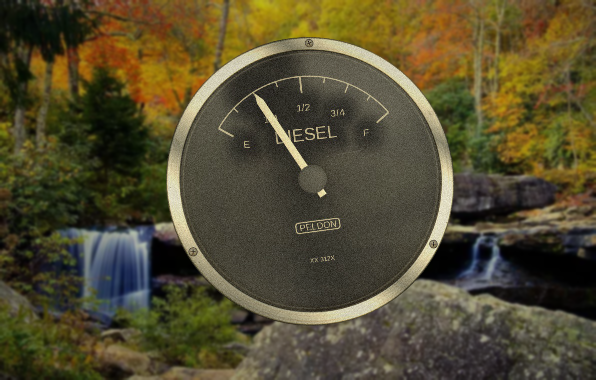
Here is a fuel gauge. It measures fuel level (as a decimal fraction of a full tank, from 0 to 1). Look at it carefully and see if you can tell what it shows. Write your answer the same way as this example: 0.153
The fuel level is 0.25
